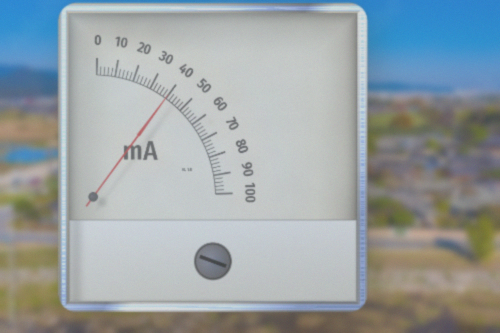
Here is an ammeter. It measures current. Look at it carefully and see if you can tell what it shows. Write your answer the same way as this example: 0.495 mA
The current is 40 mA
